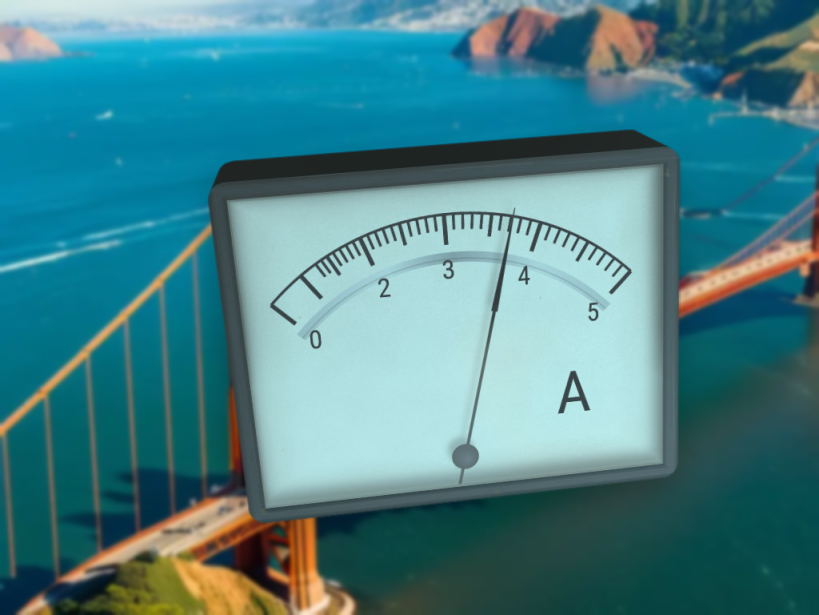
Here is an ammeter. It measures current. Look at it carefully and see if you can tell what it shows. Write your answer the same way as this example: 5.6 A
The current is 3.7 A
